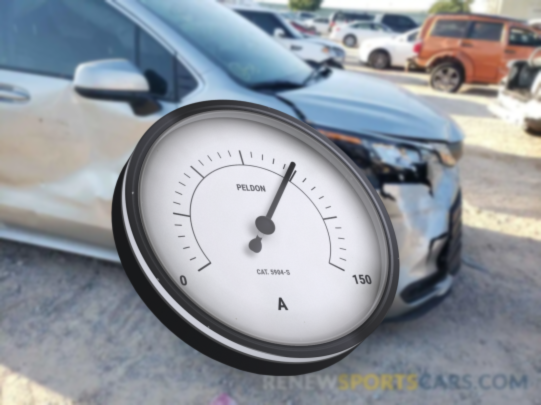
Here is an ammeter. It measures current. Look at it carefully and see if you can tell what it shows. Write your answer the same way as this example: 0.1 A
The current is 97.5 A
